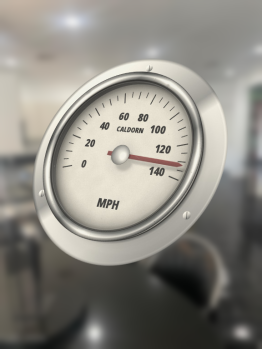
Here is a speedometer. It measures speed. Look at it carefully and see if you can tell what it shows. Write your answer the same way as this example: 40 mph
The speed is 132.5 mph
